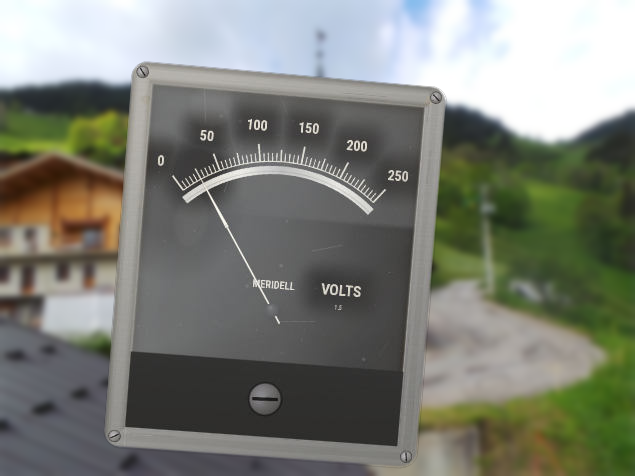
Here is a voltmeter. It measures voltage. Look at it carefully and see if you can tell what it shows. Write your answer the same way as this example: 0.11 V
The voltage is 25 V
